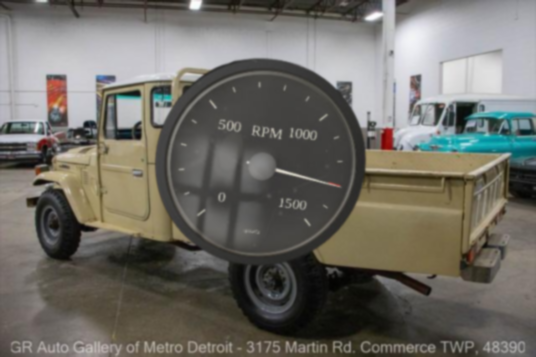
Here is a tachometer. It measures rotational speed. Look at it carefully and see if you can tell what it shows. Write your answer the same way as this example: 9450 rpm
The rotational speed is 1300 rpm
